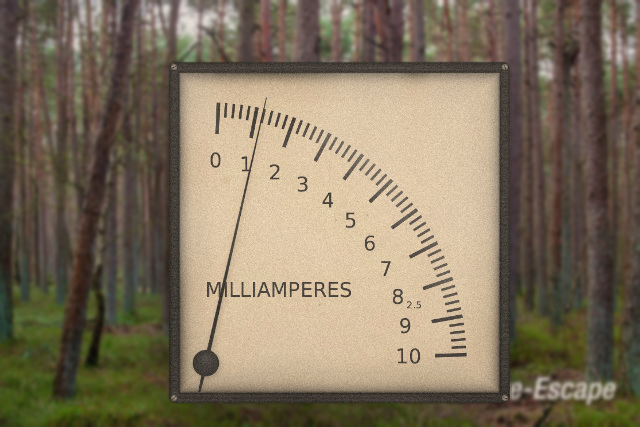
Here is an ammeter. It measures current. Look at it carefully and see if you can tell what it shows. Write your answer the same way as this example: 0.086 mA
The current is 1.2 mA
